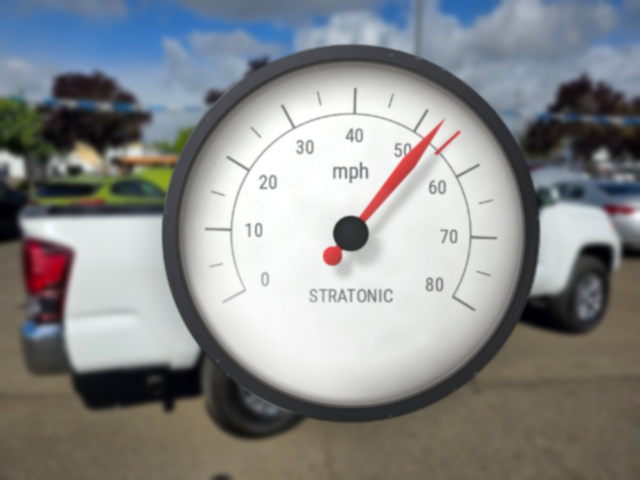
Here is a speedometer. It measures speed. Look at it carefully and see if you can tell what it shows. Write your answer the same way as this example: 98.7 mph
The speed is 52.5 mph
